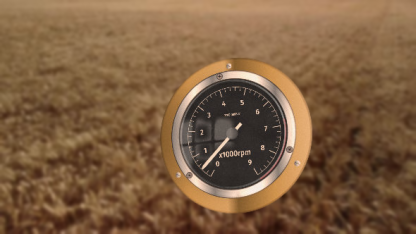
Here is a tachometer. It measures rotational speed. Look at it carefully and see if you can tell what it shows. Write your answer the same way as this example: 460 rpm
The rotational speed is 400 rpm
